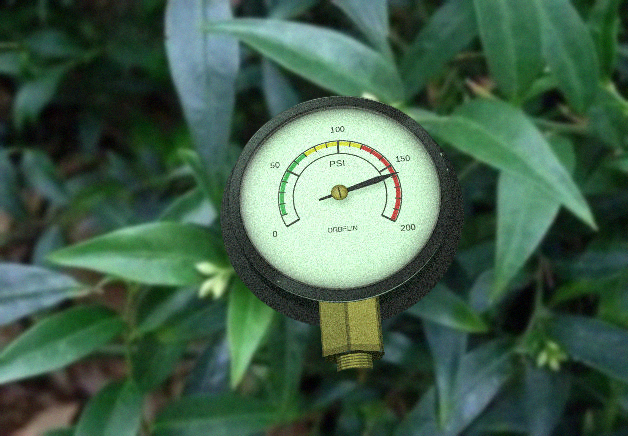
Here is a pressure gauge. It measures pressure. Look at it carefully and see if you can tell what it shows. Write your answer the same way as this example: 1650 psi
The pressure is 160 psi
